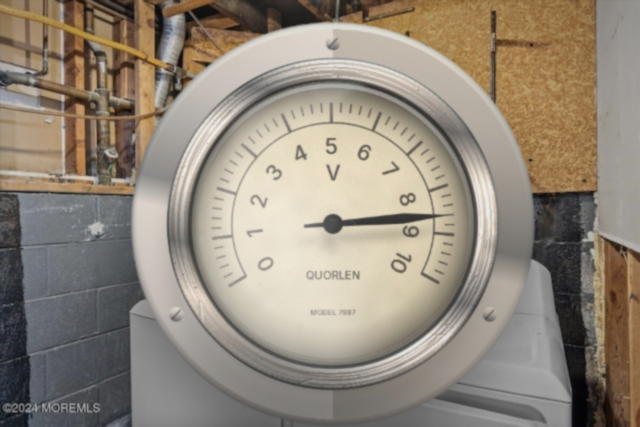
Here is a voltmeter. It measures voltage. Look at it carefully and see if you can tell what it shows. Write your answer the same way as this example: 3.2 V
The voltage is 8.6 V
